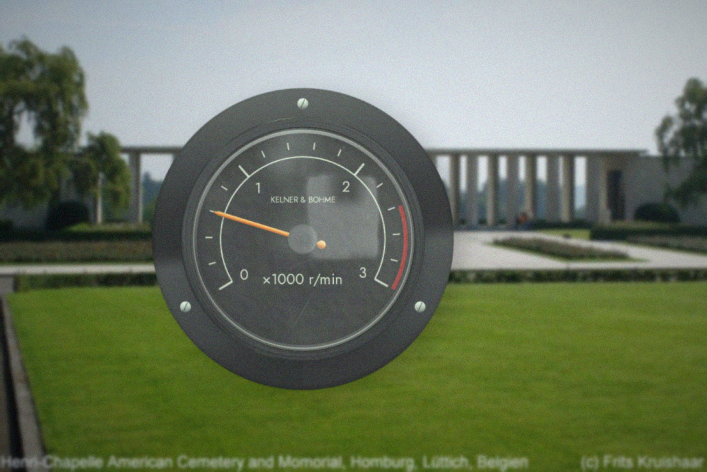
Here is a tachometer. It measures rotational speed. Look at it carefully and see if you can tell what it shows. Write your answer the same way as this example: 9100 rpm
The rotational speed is 600 rpm
